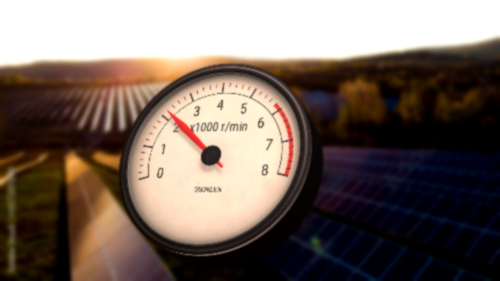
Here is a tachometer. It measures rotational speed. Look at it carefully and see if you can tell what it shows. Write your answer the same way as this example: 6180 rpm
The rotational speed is 2200 rpm
